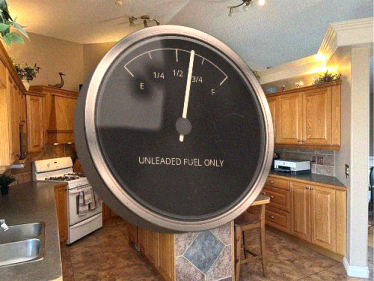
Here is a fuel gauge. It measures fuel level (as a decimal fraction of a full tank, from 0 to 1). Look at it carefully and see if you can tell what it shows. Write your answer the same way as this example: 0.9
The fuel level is 0.625
